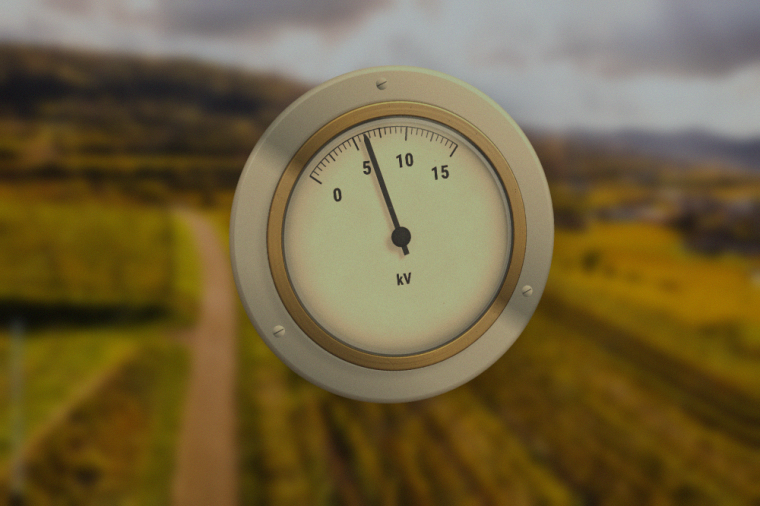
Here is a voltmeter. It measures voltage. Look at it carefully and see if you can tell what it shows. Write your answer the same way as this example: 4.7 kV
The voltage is 6 kV
